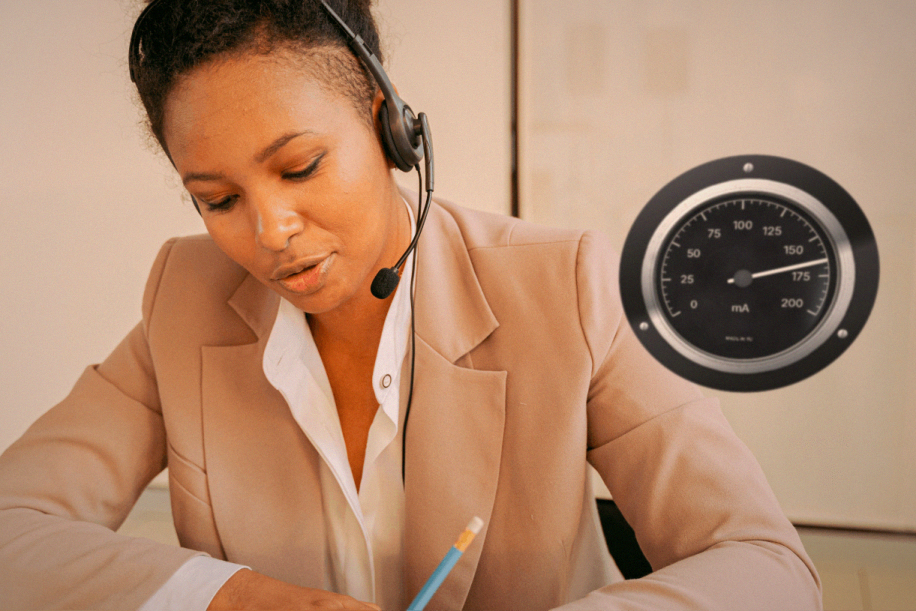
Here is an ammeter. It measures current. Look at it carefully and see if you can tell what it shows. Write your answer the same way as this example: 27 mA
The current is 165 mA
